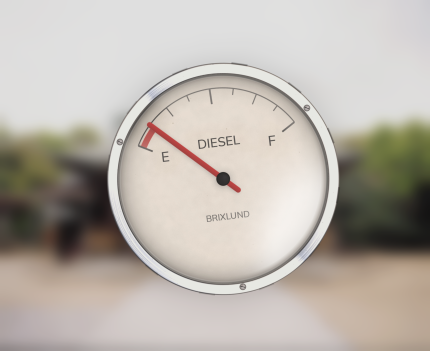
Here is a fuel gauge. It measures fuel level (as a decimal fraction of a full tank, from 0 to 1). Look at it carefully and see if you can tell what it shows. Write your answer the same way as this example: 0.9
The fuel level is 0.125
